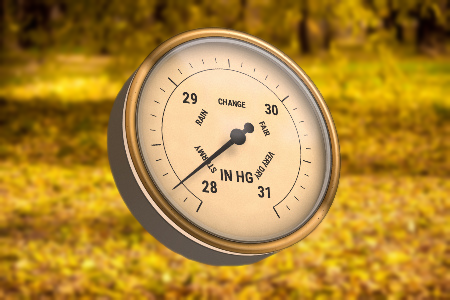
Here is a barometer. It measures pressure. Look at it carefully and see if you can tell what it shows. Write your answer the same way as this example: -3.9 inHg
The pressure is 28.2 inHg
